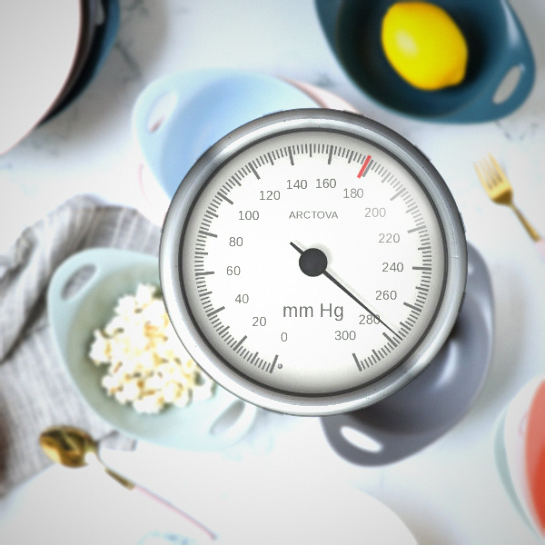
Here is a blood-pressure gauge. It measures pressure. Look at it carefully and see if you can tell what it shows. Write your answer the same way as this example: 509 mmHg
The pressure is 276 mmHg
